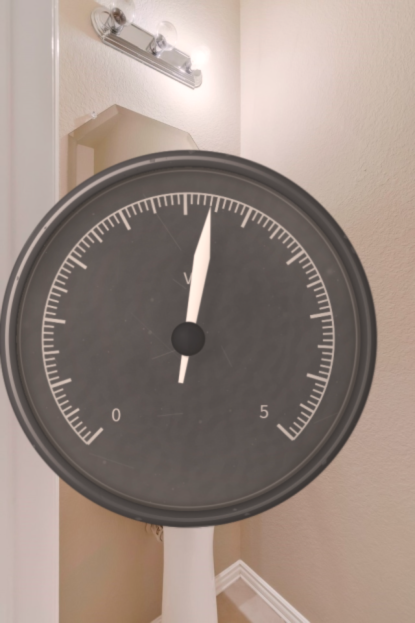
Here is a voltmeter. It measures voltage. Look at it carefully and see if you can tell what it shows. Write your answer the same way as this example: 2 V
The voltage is 2.7 V
